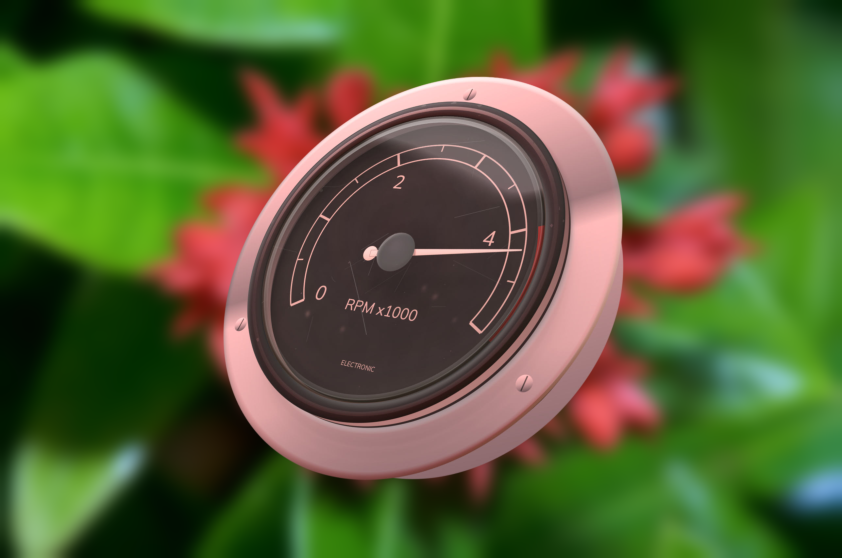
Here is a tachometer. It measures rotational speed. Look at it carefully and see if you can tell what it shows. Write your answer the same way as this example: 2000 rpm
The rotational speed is 4250 rpm
